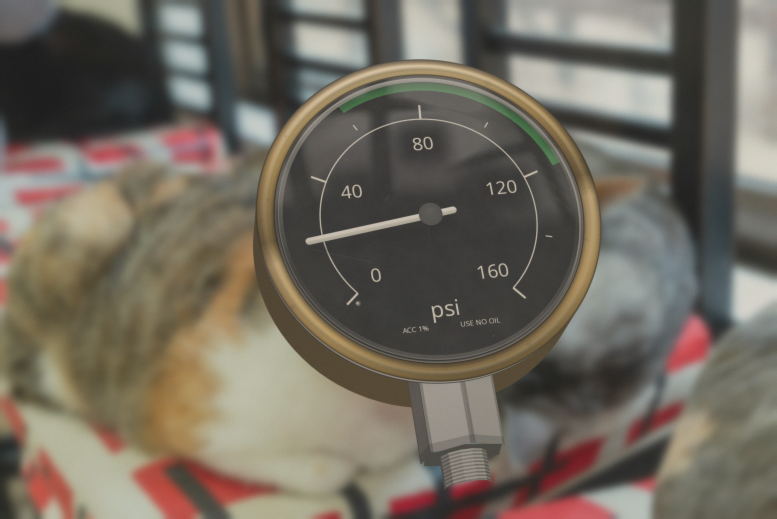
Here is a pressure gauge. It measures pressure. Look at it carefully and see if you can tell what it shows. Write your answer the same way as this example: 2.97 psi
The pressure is 20 psi
